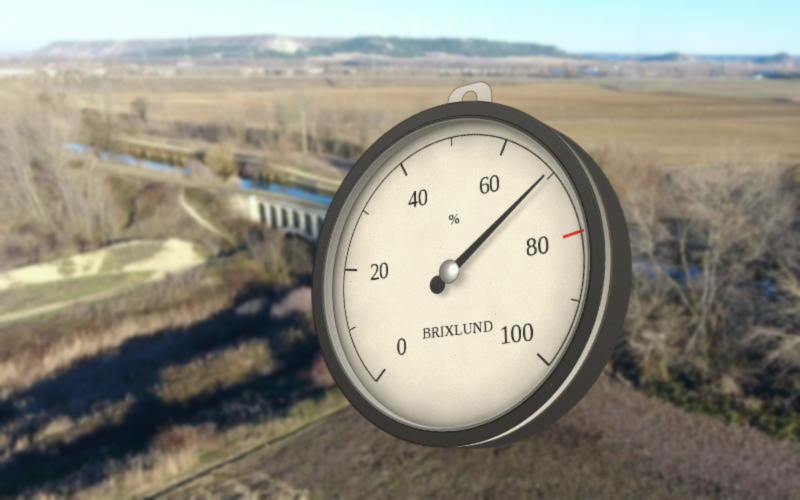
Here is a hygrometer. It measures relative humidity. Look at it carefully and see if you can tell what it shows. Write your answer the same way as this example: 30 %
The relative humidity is 70 %
